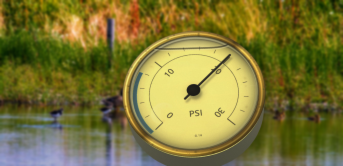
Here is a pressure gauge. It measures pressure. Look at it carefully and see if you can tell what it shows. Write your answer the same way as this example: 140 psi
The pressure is 20 psi
